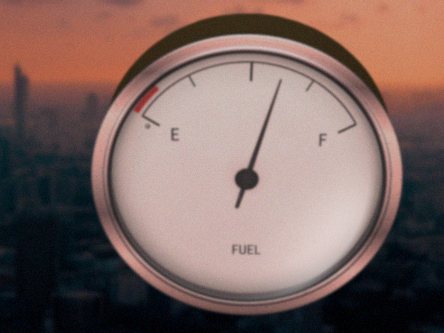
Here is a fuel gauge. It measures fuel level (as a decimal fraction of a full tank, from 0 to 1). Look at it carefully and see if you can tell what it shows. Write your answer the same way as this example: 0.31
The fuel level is 0.625
